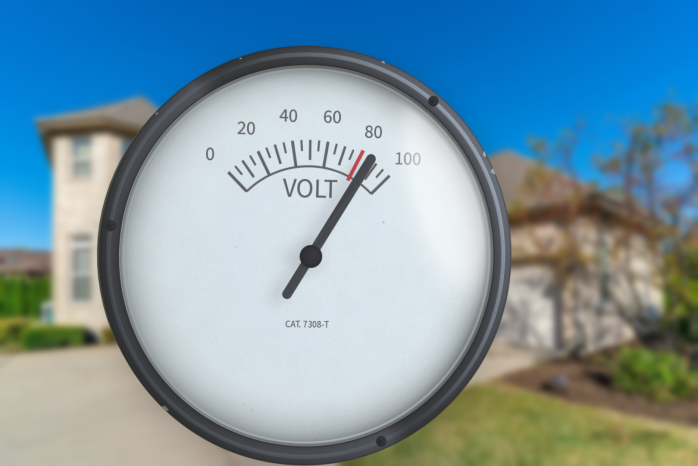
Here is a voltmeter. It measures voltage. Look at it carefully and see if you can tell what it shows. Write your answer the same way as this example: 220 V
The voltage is 85 V
